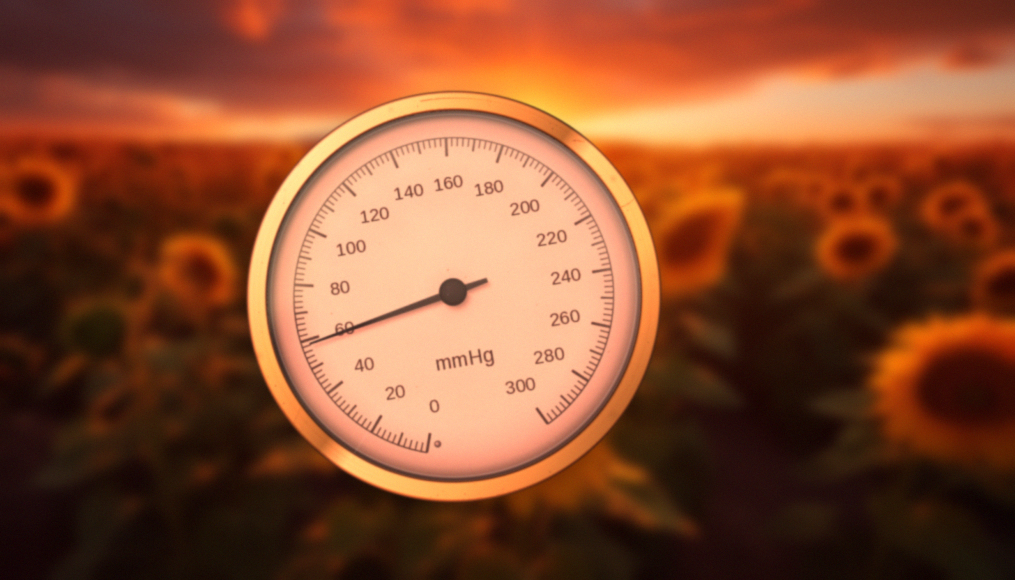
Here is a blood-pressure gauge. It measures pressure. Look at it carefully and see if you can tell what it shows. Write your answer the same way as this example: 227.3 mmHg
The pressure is 58 mmHg
